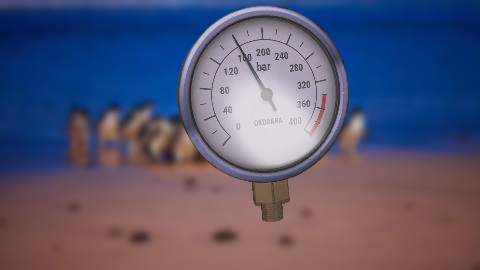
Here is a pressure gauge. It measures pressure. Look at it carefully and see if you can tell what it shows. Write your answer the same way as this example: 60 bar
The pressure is 160 bar
